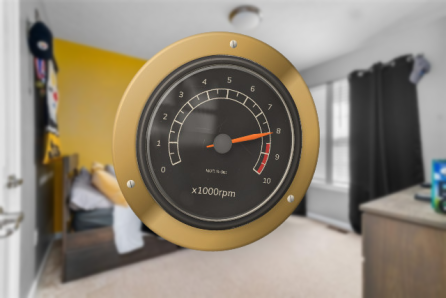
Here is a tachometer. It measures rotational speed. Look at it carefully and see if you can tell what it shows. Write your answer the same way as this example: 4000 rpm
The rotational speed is 8000 rpm
